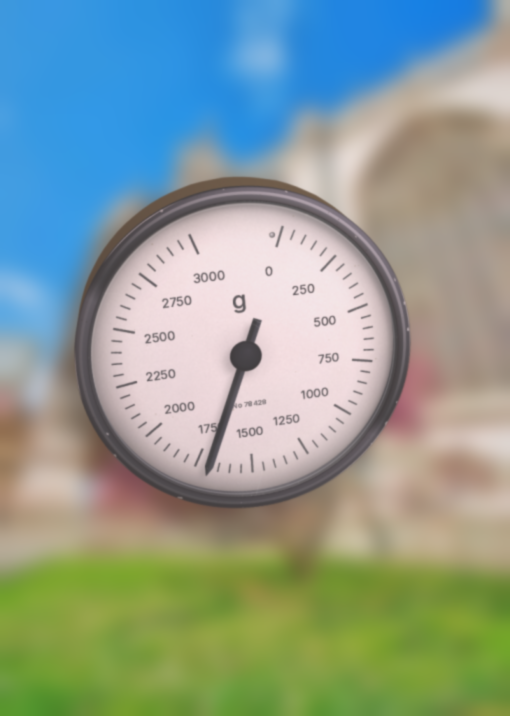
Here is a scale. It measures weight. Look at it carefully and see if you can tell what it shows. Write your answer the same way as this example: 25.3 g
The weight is 1700 g
